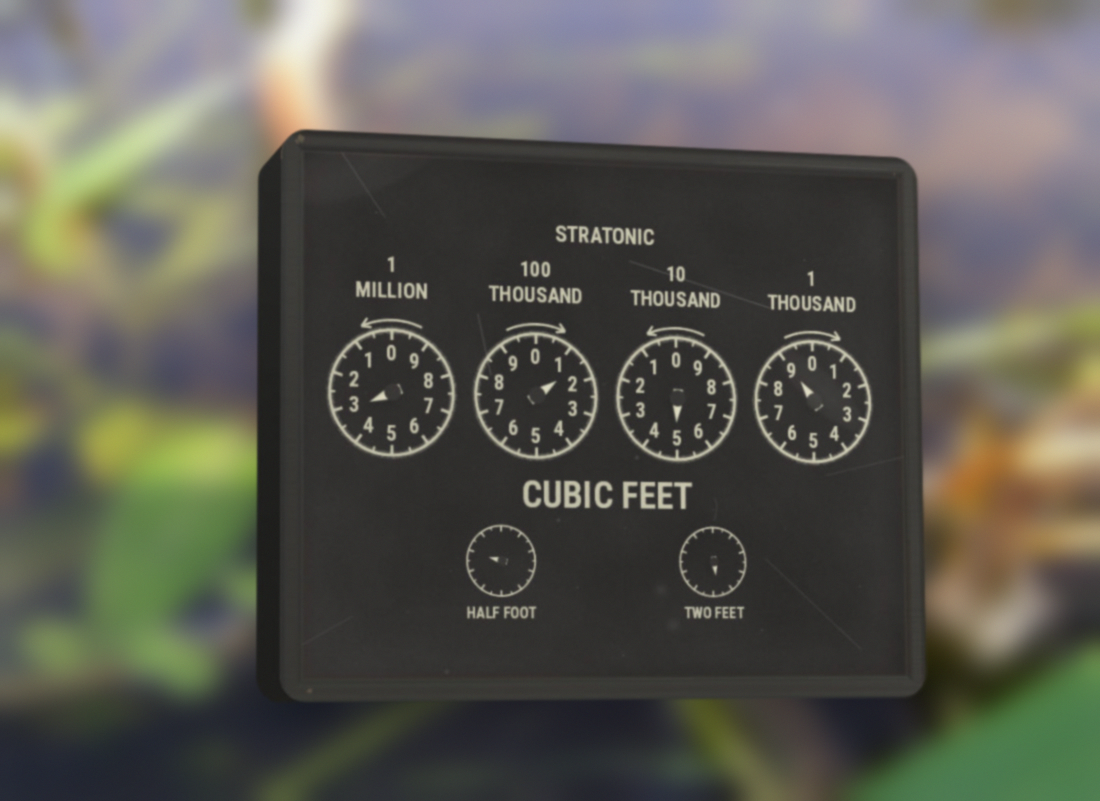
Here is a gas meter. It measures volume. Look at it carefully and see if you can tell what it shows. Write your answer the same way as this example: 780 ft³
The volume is 314900 ft³
